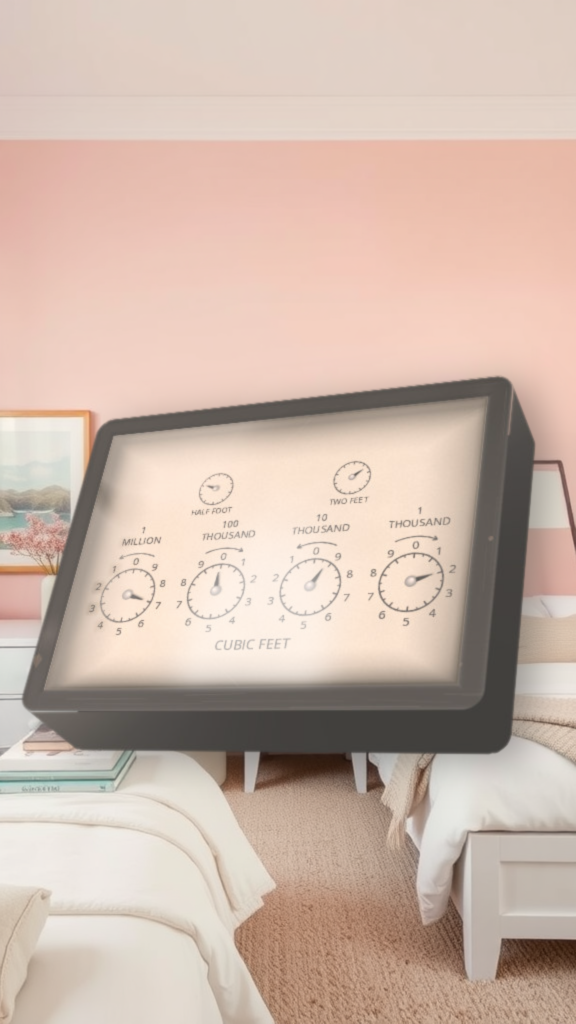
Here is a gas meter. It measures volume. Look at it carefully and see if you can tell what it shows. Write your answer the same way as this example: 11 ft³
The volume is 699200 ft³
